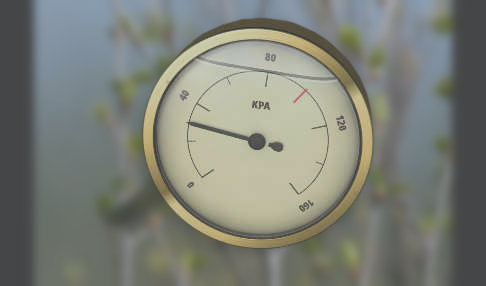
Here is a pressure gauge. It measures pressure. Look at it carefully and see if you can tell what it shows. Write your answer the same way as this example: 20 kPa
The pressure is 30 kPa
